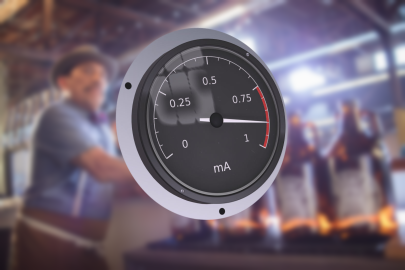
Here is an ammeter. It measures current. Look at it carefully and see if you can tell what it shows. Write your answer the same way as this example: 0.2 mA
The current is 0.9 mA
